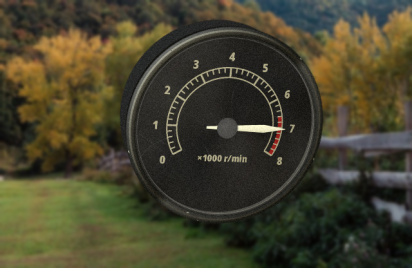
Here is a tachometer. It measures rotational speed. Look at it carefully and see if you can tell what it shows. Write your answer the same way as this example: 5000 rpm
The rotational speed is 7000 rpm
